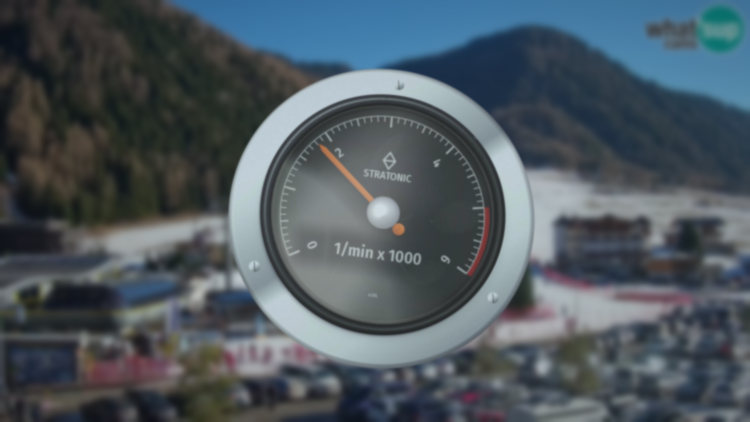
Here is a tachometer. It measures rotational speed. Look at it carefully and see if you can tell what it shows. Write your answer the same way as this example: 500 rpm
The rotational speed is 1800 rpm
